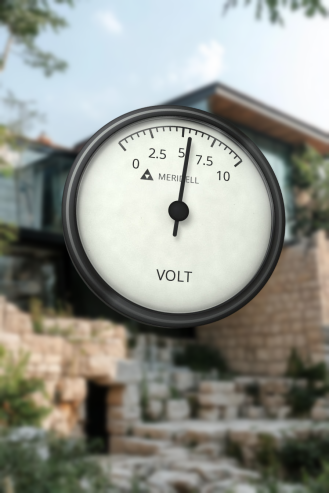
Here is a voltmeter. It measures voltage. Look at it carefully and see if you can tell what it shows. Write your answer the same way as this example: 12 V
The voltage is 5.5 V
